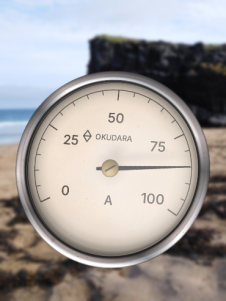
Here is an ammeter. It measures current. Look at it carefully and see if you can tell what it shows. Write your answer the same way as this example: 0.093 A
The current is 85 A
